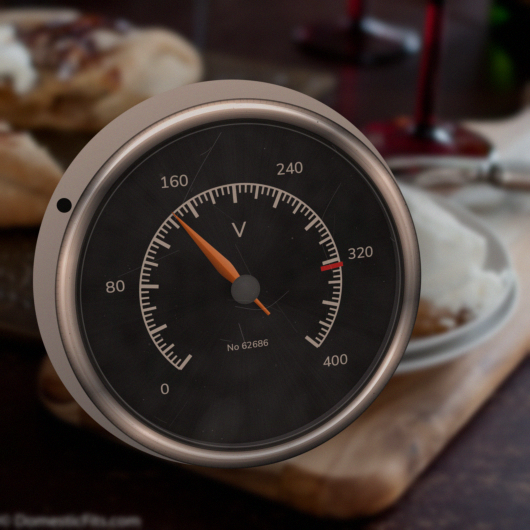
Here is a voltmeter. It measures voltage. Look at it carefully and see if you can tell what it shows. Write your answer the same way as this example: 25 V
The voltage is 145 V
